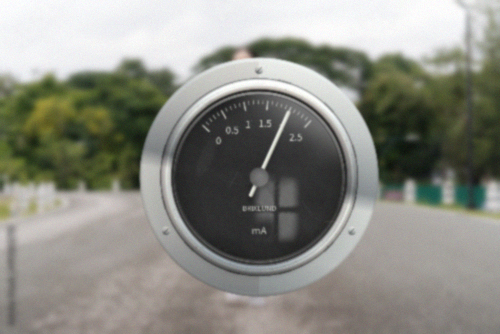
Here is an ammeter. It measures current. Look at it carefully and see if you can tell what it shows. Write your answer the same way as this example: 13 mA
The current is 2 mA
